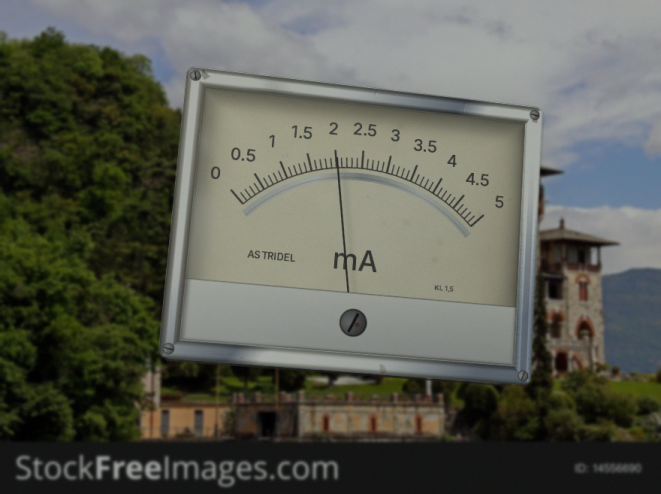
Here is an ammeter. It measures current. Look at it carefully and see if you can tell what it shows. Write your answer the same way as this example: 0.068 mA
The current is 2 mA
